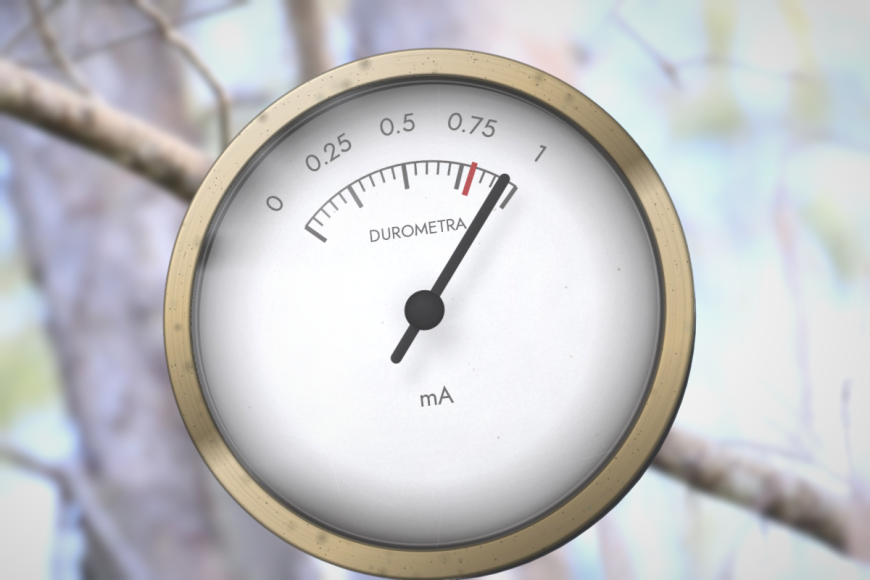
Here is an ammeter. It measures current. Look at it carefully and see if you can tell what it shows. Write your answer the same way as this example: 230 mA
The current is 0.95 mA
